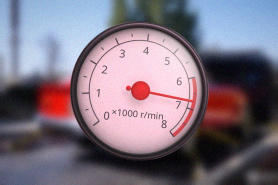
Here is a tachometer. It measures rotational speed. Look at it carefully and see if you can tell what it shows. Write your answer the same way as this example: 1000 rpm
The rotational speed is 6750 rpm
